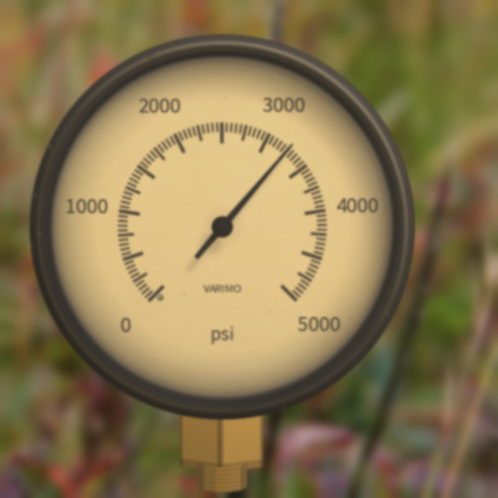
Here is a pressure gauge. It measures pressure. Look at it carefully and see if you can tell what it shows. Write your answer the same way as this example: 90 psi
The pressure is 3250 psi
